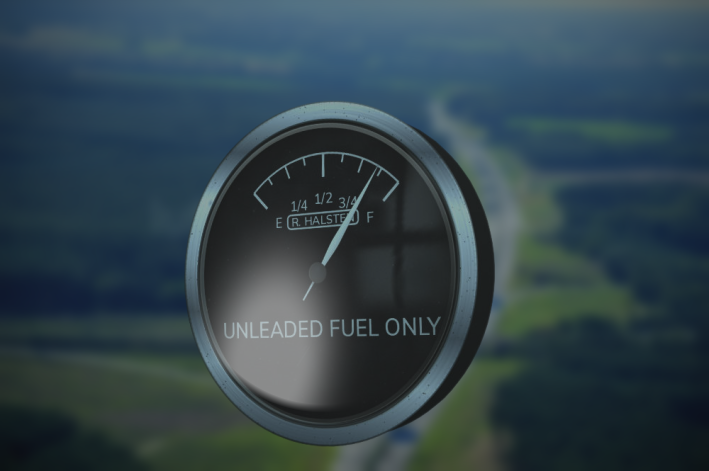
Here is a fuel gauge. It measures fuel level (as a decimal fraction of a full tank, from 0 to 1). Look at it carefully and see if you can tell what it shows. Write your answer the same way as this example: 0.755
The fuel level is 0.875
